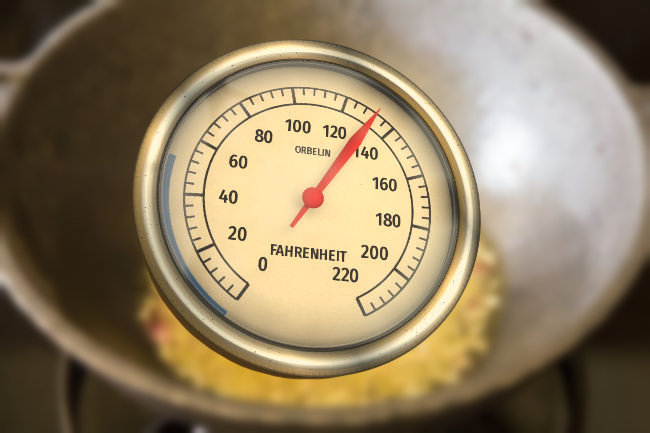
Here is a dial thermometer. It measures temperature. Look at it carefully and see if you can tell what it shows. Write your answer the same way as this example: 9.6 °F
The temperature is 132 °F
